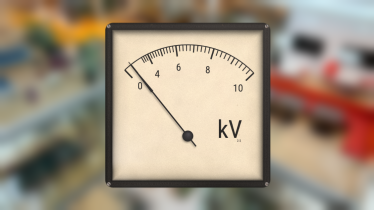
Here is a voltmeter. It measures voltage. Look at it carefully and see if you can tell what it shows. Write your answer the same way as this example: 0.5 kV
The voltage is 2 kV
